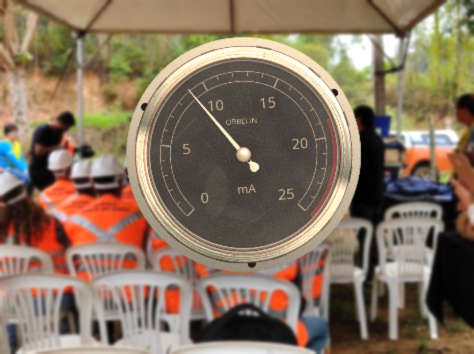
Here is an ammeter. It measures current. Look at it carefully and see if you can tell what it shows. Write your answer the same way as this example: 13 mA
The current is 9 mA
